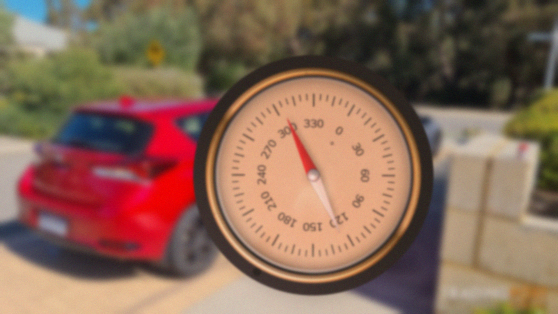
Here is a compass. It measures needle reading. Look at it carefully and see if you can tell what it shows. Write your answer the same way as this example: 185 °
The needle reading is 305 °
